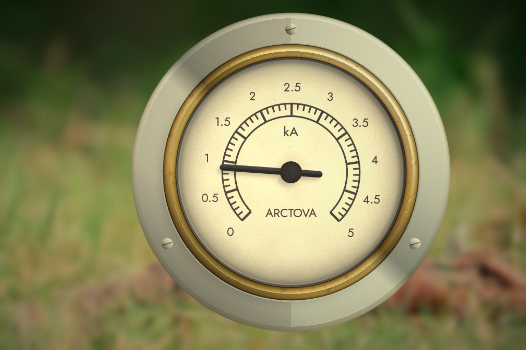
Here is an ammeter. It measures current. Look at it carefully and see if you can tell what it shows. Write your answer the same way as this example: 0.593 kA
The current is 0.9 kA
